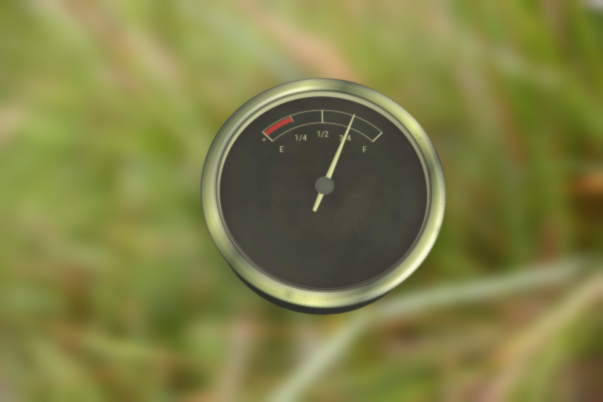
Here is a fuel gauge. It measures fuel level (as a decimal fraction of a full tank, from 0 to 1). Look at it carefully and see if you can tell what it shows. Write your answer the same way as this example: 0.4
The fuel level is 0.75
